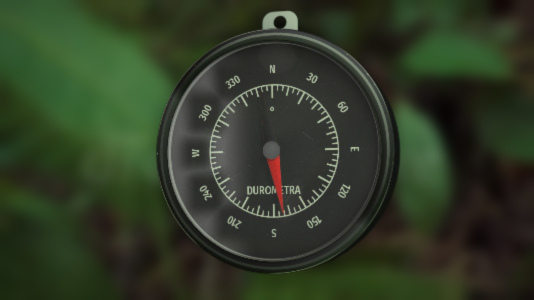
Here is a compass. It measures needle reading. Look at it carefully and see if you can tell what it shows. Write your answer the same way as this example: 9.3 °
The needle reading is 170 °
